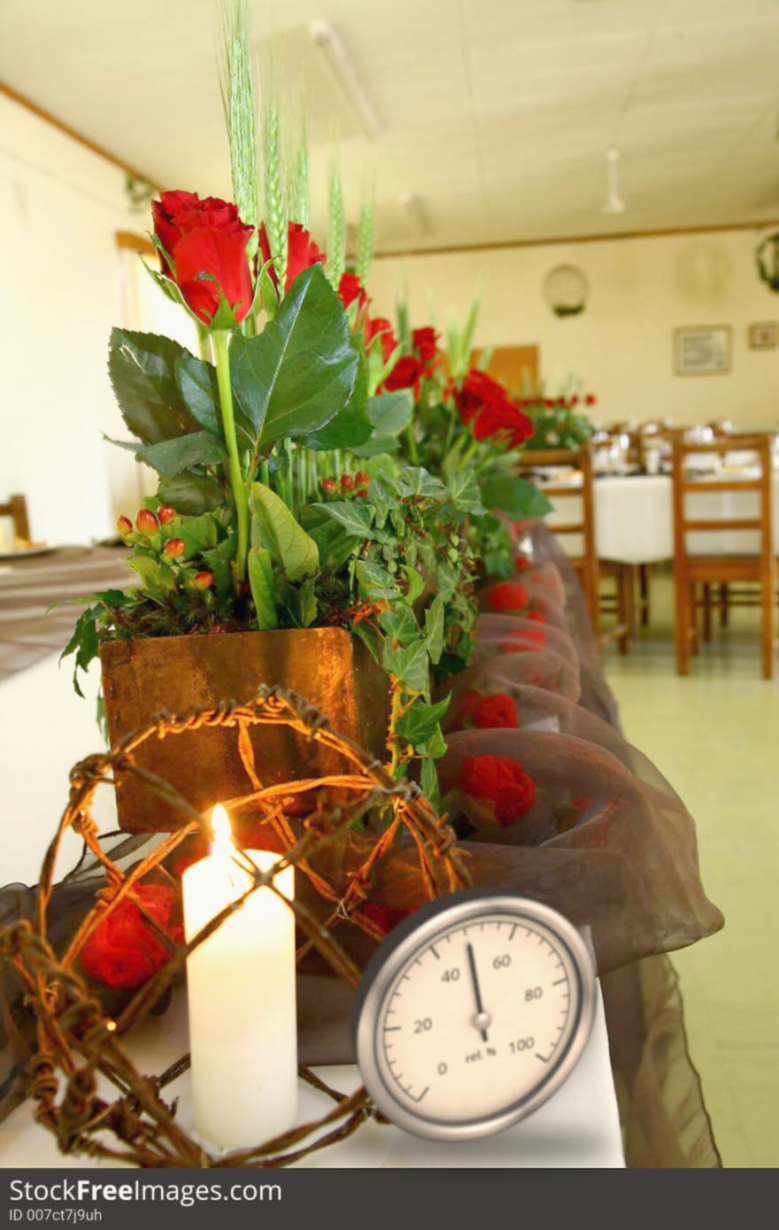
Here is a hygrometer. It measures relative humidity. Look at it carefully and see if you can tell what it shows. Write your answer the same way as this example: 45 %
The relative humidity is 48 %
